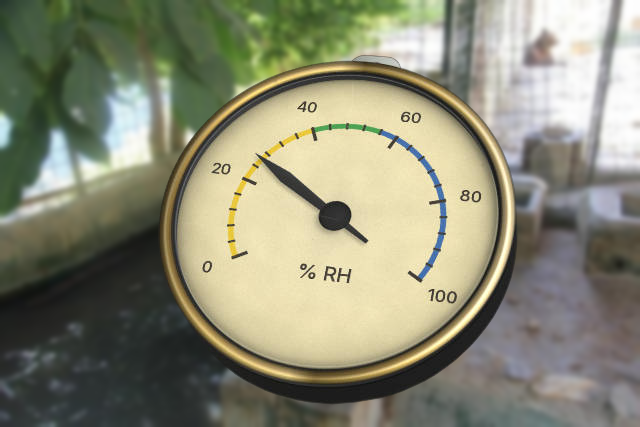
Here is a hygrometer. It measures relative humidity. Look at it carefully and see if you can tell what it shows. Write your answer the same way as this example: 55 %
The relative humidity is 26 %
